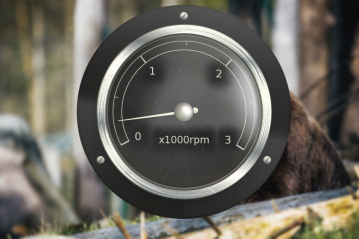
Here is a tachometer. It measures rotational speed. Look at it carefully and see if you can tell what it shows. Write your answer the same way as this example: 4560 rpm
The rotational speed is 250 rpm
